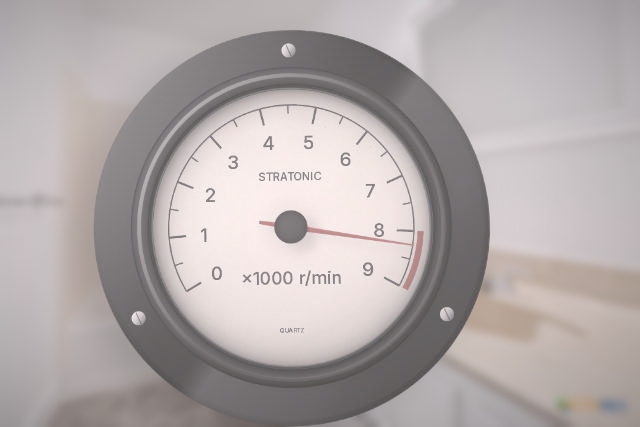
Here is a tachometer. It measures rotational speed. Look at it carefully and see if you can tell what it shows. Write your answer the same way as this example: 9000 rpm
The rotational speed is 8250 rpm
